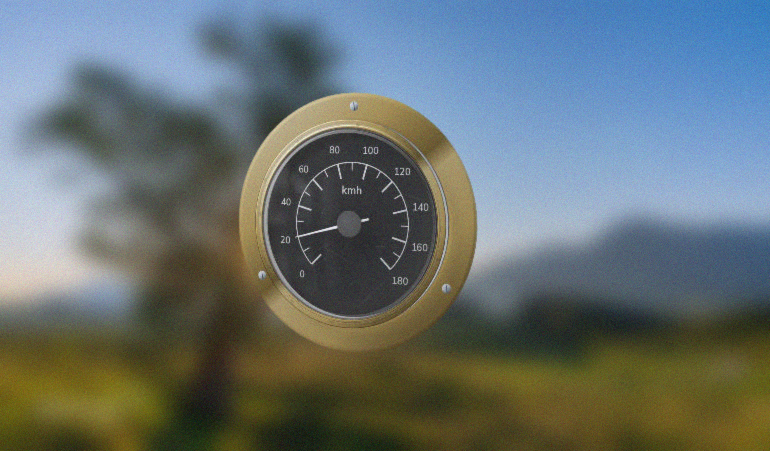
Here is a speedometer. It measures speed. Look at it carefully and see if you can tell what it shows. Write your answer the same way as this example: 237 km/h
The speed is 20 km/h
